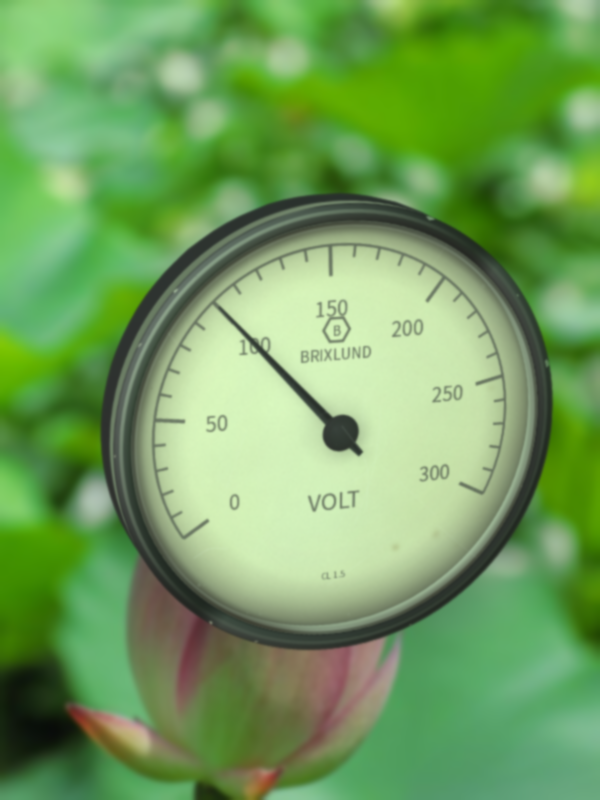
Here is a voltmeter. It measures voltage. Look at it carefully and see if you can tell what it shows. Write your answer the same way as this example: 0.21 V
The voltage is 100 V
